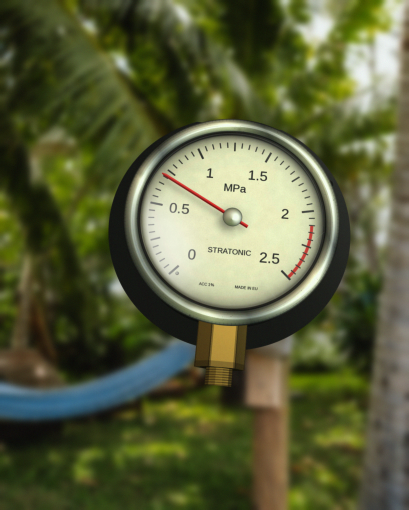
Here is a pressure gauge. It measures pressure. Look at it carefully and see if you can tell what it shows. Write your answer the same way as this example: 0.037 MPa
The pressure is 0.7 MPa
